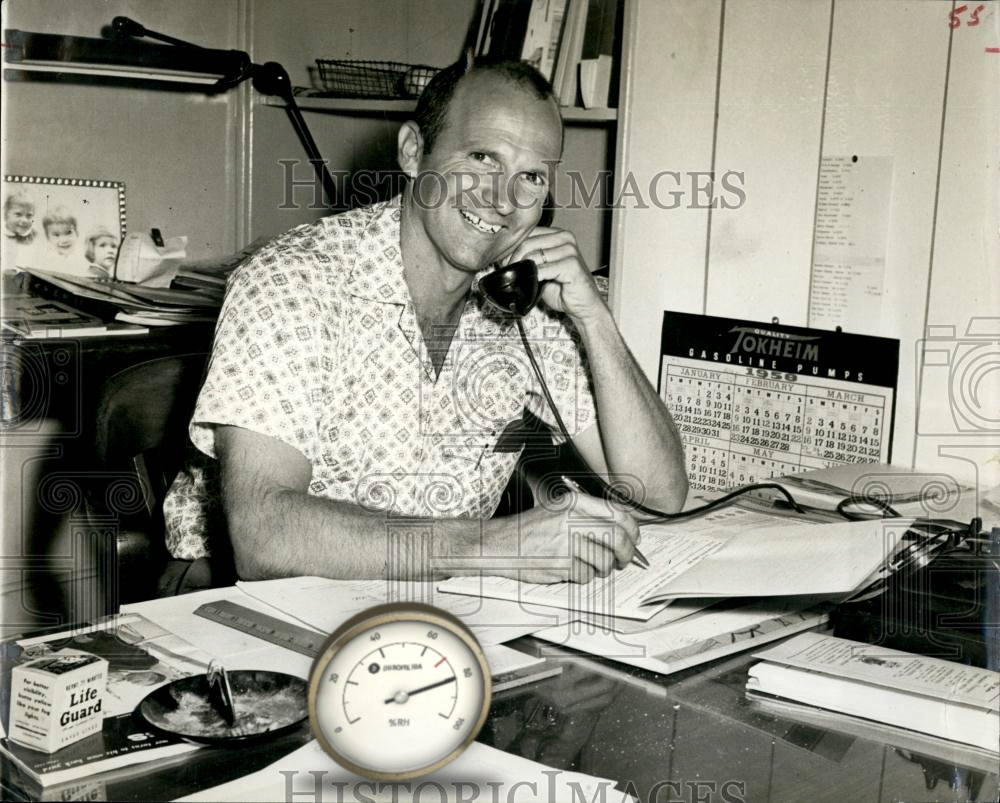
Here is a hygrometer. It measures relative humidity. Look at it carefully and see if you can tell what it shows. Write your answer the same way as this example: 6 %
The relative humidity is 80 %
